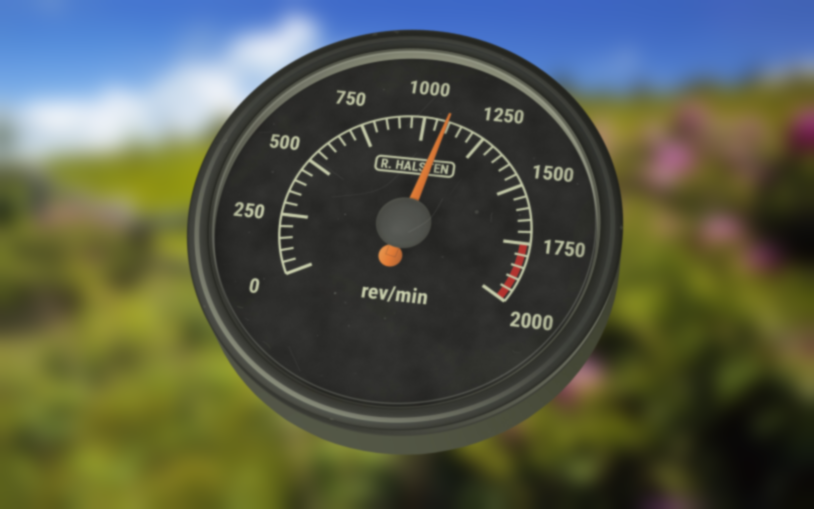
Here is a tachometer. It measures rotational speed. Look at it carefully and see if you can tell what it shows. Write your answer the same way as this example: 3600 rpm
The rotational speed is 1100 rpm
